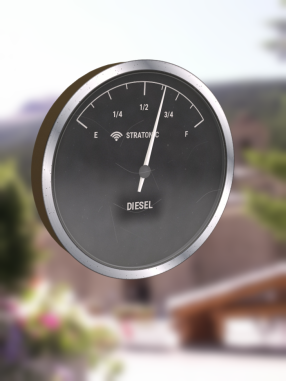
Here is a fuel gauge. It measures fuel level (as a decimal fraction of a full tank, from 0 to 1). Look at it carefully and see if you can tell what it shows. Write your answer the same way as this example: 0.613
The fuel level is 0.625
